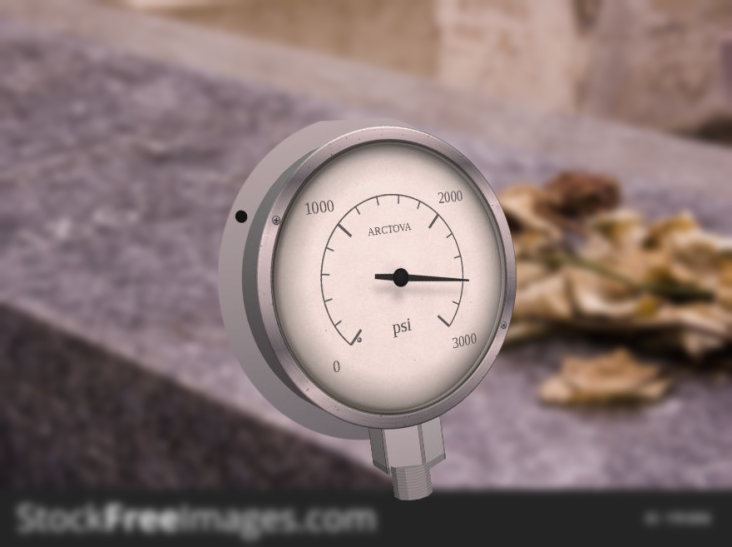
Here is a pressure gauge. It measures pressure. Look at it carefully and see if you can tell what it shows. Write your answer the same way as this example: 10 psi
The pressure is 2600 psi
